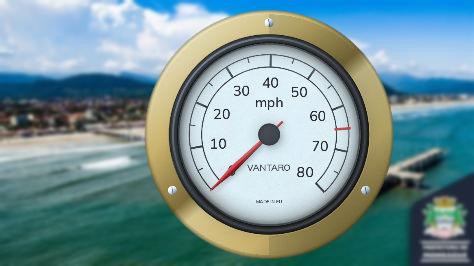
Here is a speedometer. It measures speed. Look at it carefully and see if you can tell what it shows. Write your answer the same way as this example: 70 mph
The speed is 0 mph
